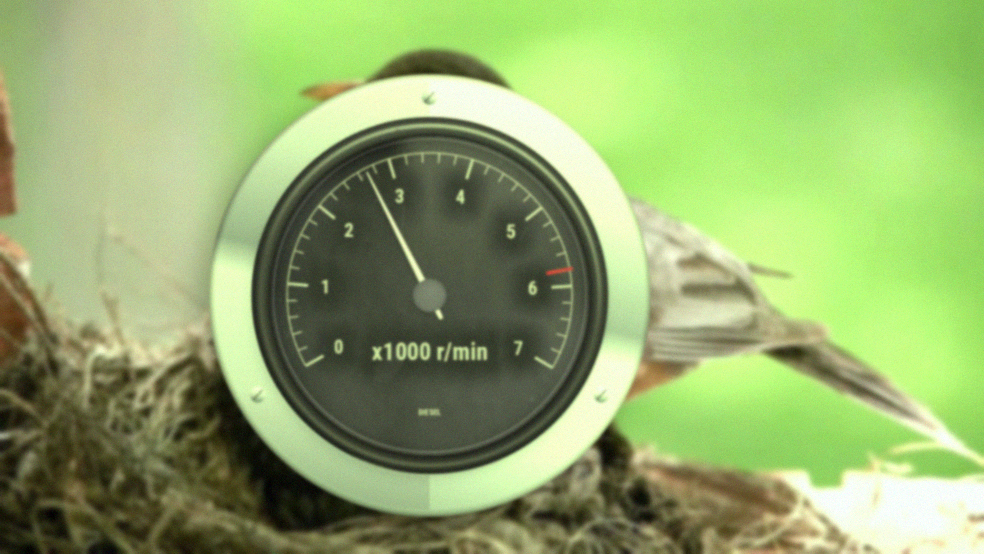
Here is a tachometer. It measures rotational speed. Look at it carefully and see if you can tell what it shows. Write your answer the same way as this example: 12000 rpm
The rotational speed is 2700 rpm
